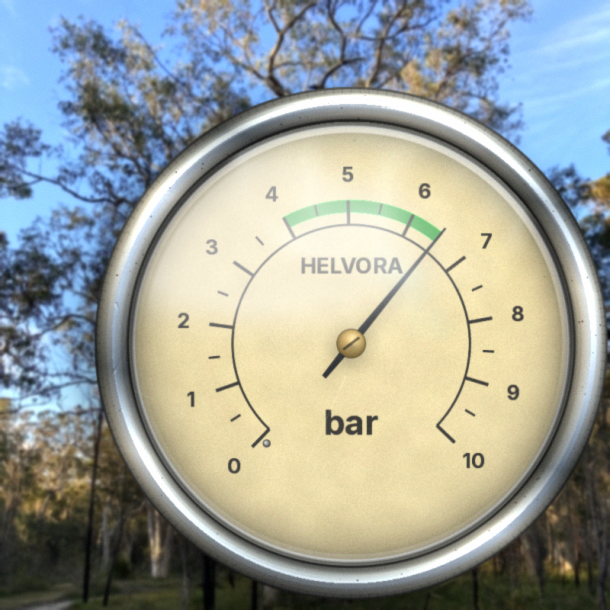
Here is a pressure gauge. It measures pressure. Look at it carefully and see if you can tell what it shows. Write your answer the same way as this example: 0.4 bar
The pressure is 6.5 bar
